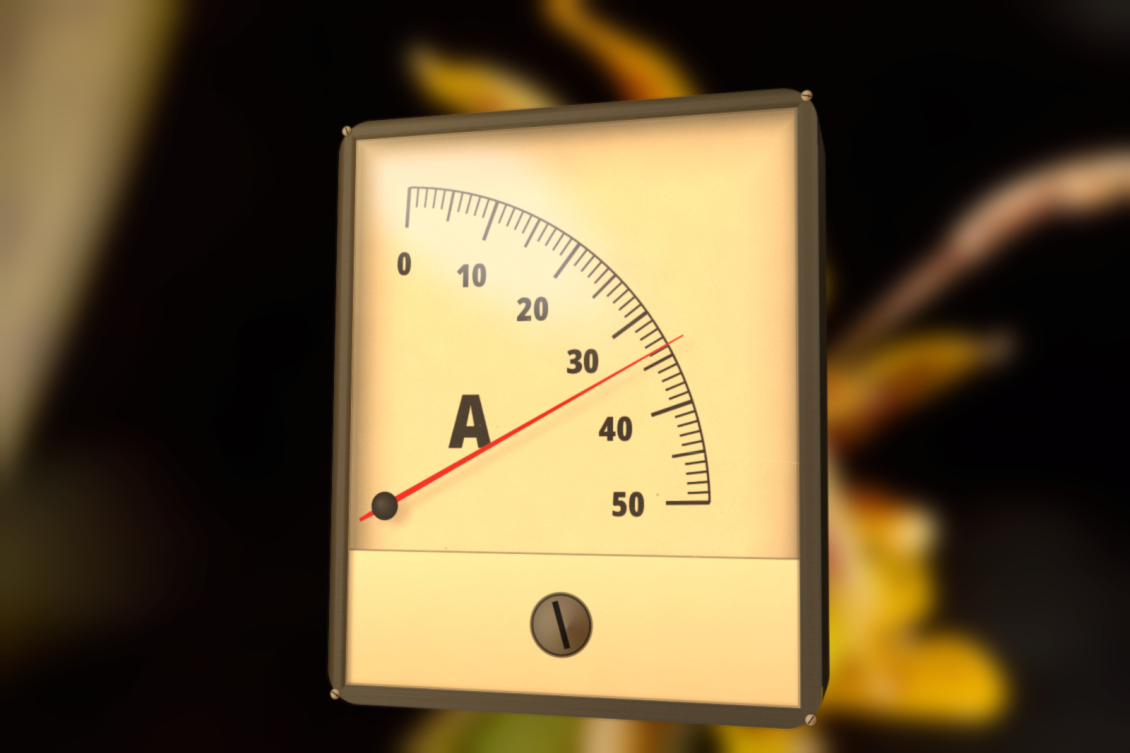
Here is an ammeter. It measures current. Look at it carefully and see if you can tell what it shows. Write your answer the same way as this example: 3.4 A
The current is 34 A
